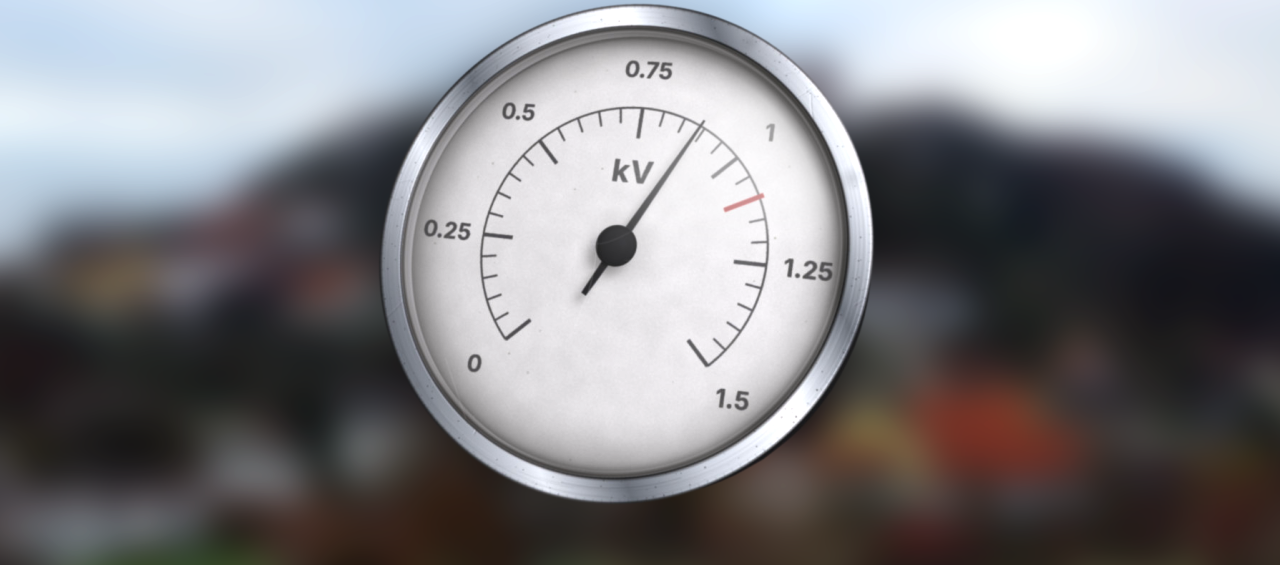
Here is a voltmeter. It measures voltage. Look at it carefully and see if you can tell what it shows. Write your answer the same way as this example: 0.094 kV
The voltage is 0.9 kV
